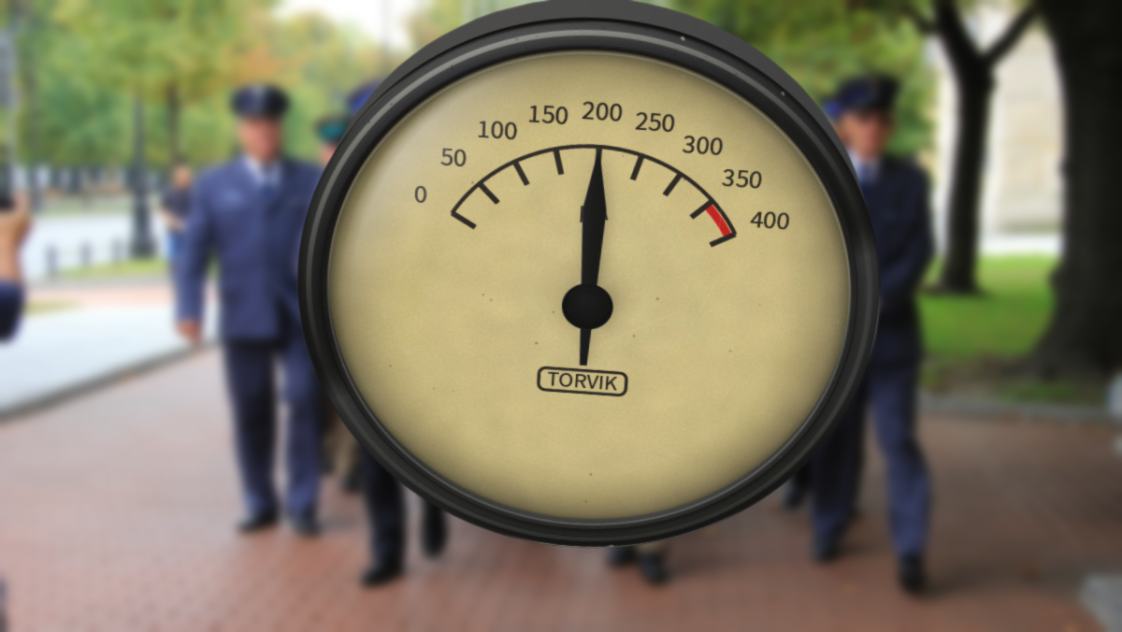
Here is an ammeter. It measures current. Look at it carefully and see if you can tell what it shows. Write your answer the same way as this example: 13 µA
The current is 200 µA
